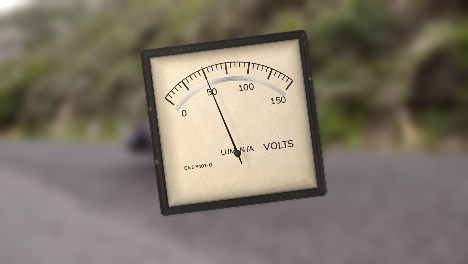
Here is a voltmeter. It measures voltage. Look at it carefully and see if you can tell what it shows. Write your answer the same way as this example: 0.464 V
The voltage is 50 V
